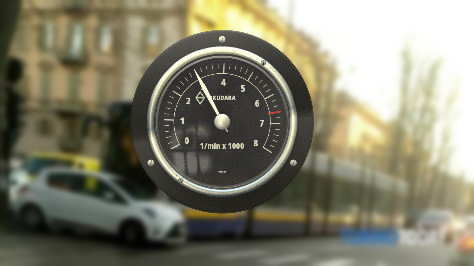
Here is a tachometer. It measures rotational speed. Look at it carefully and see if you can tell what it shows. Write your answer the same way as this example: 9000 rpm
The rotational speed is 3000 rpm
